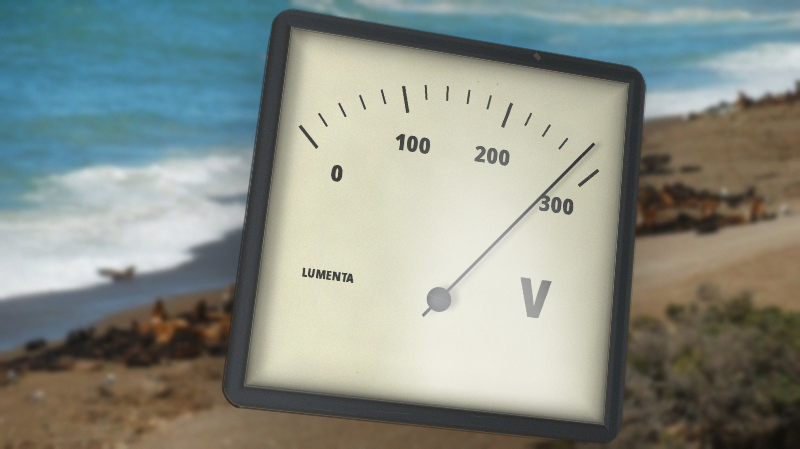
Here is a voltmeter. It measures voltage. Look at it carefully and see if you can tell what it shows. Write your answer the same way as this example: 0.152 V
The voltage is 280 V
